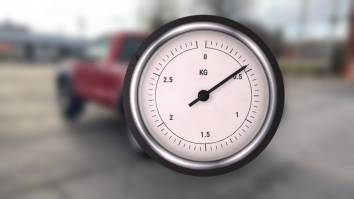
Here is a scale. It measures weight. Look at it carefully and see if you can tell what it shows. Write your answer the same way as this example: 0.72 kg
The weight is 0.45 kg
